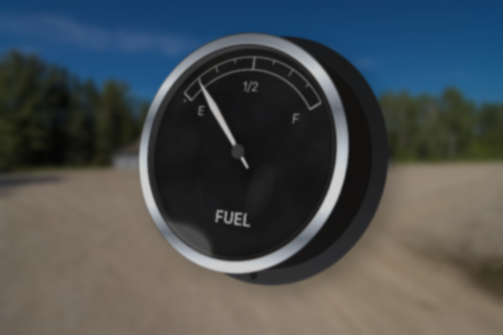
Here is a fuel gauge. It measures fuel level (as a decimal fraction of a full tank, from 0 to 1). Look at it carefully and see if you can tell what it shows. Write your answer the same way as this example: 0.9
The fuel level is 0.125
